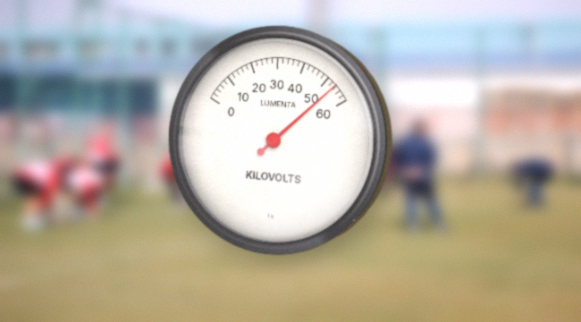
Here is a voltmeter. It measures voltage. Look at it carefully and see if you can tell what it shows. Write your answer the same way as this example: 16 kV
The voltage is 54 kV
